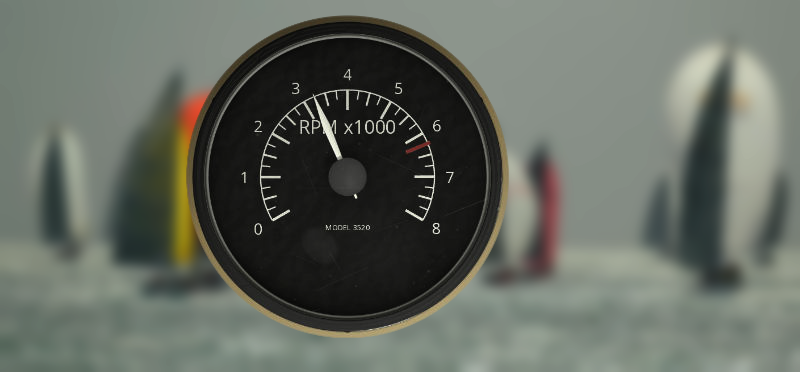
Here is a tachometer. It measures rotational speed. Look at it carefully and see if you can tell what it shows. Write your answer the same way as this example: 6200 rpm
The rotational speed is 3250 rpm
